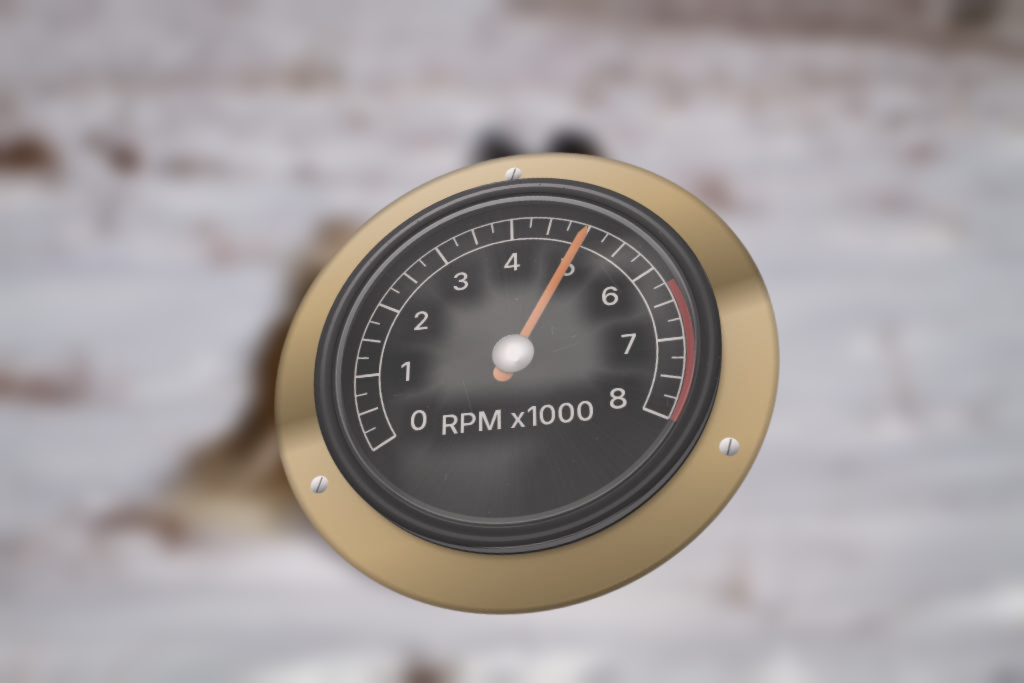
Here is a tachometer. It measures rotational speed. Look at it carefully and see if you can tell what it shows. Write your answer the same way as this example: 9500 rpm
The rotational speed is 5000 rpm
